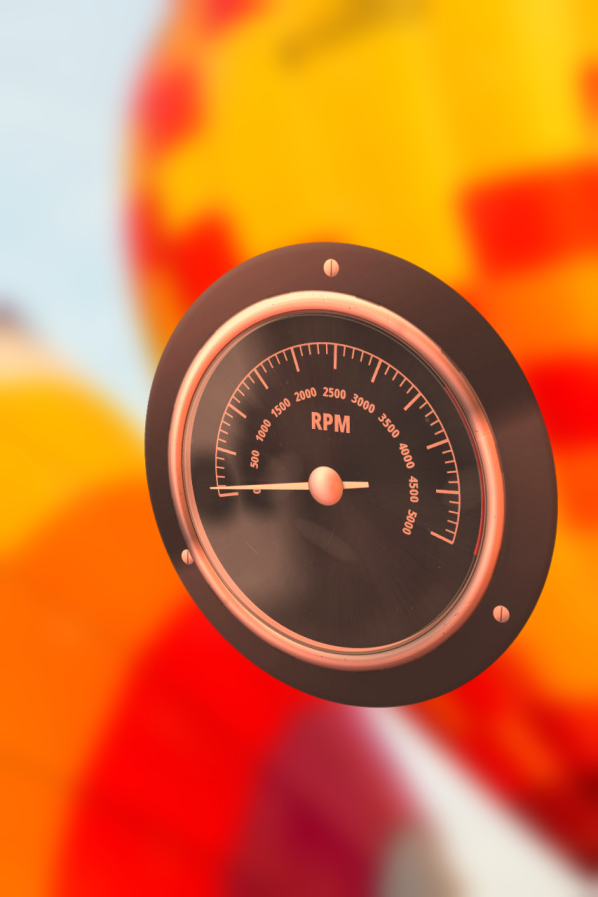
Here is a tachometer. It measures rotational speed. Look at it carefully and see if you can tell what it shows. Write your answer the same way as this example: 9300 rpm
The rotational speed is 100 rpm
